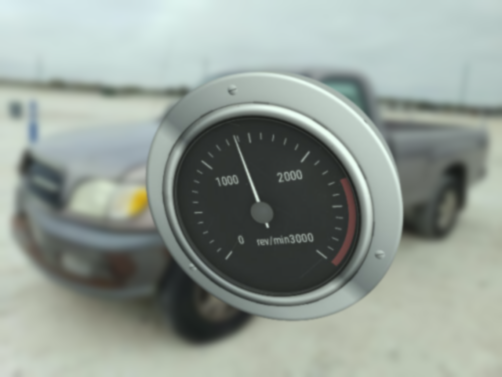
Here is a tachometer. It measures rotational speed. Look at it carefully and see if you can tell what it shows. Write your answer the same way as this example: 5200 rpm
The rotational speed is 1400 rpm
